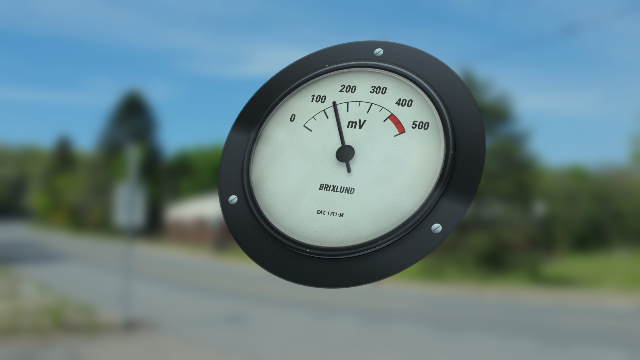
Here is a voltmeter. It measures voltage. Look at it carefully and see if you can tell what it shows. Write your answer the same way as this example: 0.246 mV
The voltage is 150 mV
